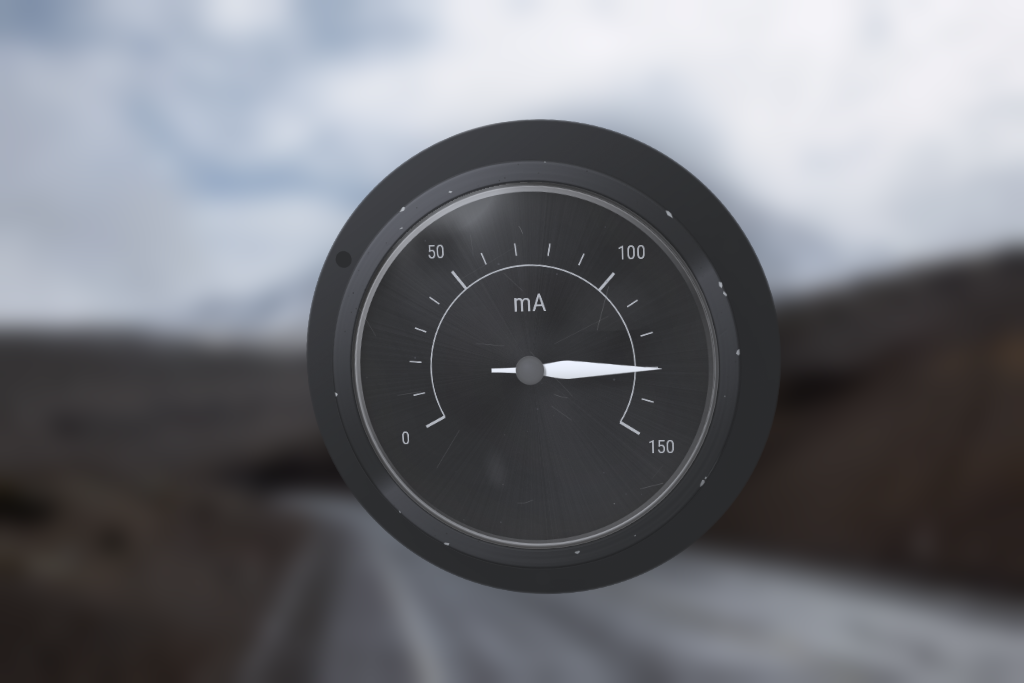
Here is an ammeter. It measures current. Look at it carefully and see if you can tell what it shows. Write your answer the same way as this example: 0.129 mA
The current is 130 mA
